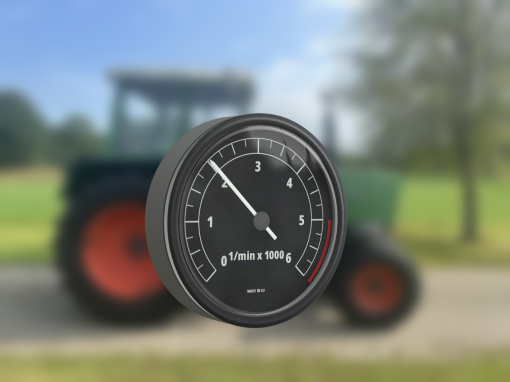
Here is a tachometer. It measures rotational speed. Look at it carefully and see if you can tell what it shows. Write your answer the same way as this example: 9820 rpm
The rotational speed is 2000 rpm
